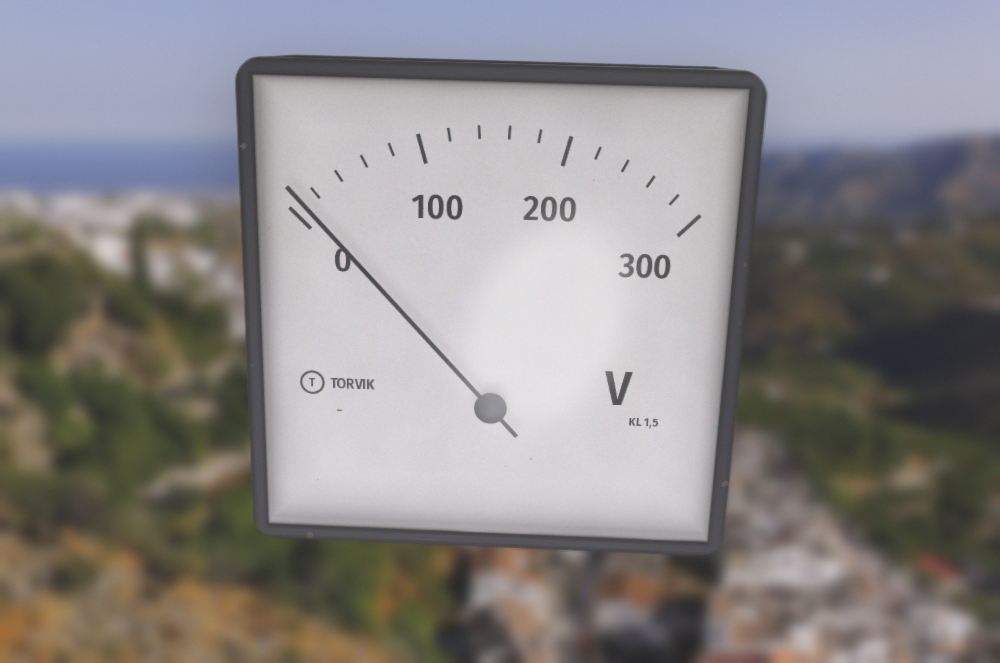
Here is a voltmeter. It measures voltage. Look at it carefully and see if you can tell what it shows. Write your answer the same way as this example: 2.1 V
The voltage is 10 V
